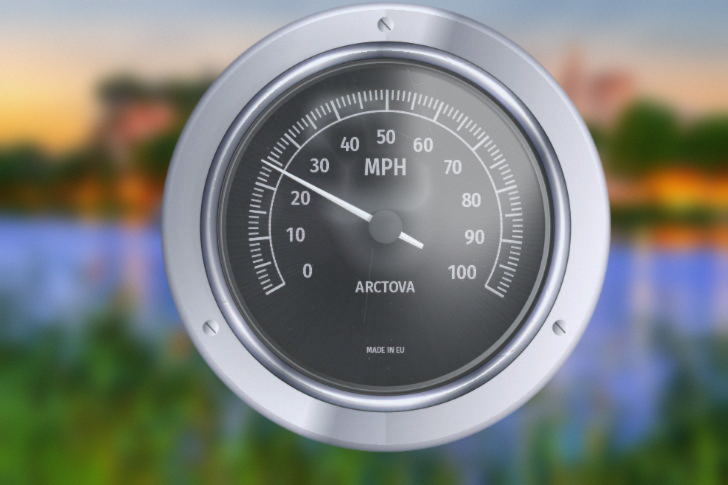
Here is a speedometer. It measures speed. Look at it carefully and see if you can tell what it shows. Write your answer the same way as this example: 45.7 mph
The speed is 24 mph
